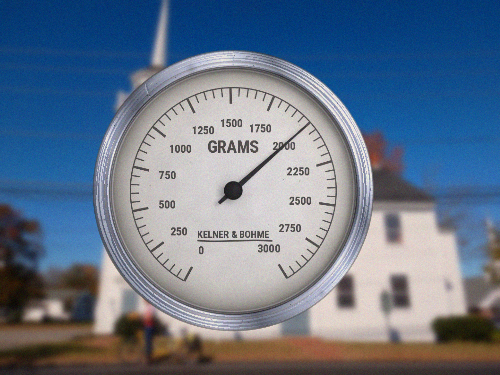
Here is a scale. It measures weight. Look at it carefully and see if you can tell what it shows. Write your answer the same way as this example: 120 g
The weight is 2000 g
